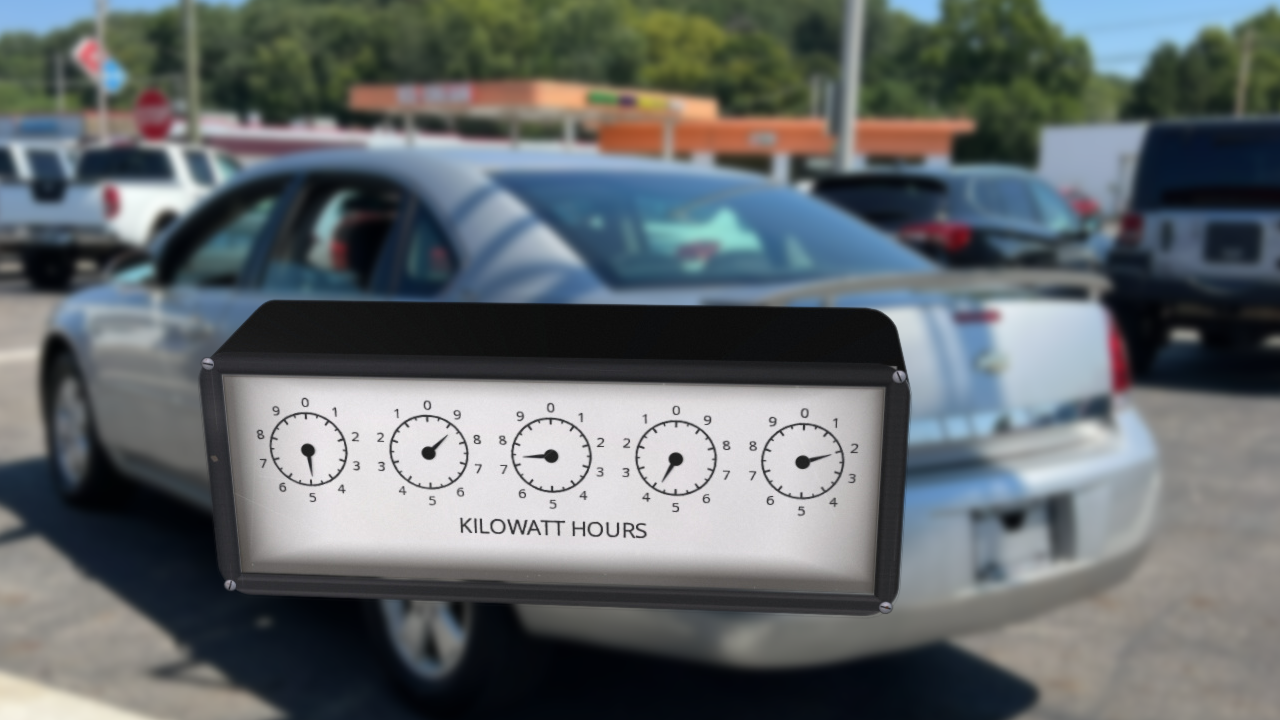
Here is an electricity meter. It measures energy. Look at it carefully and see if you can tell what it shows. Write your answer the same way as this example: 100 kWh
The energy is 48742 kWh
